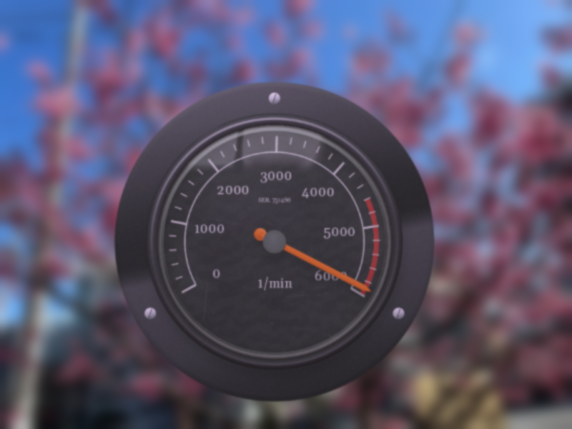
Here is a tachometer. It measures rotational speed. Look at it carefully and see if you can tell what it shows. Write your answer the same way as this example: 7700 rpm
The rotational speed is 5900 rpm
